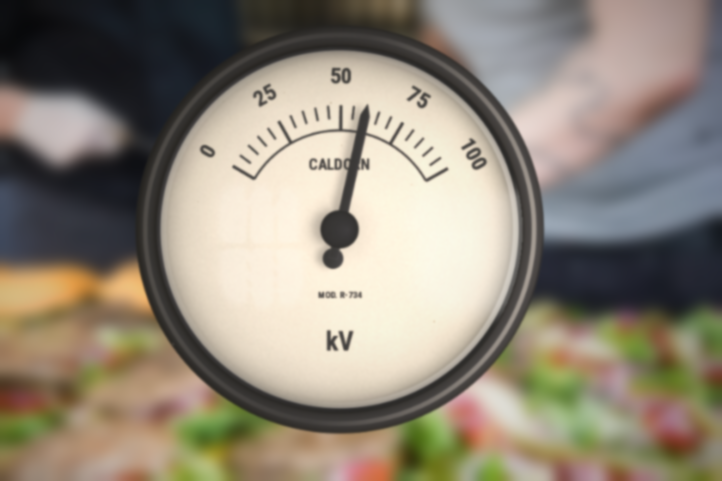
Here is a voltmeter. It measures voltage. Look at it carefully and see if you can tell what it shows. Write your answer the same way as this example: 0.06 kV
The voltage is 60 kV
